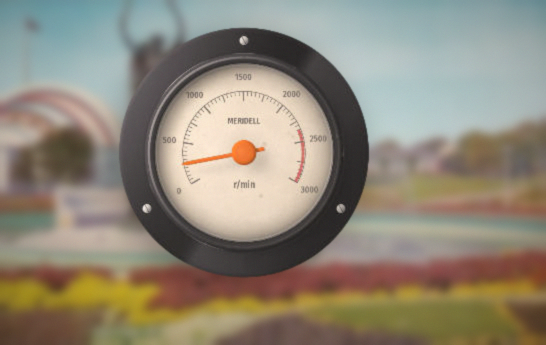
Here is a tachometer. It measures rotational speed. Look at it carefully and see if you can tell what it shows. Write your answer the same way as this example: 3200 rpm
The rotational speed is 250 rpm
